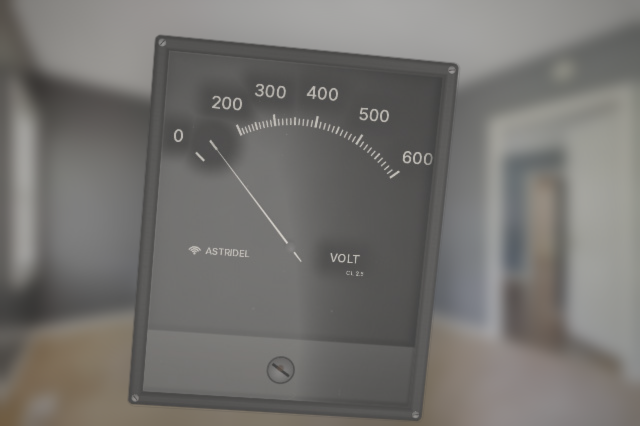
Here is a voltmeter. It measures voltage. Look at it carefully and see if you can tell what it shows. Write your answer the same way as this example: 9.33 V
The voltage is 100 V
